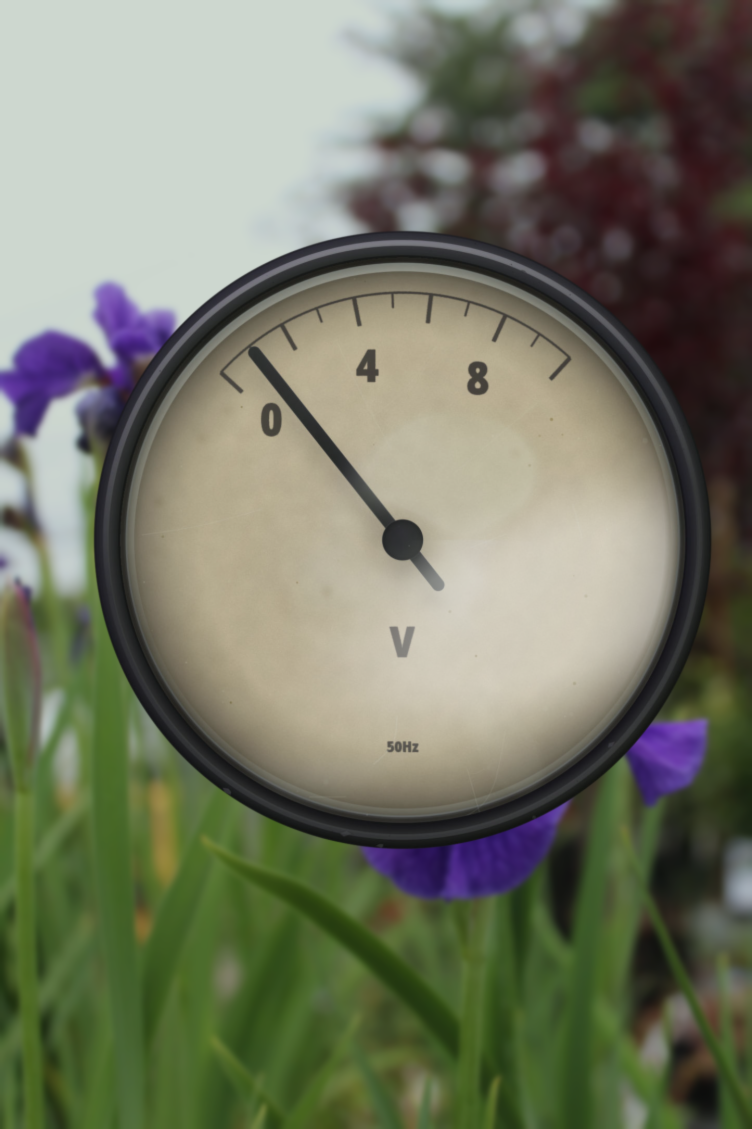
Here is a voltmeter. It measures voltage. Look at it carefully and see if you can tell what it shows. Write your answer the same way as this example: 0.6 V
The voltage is 1 V
